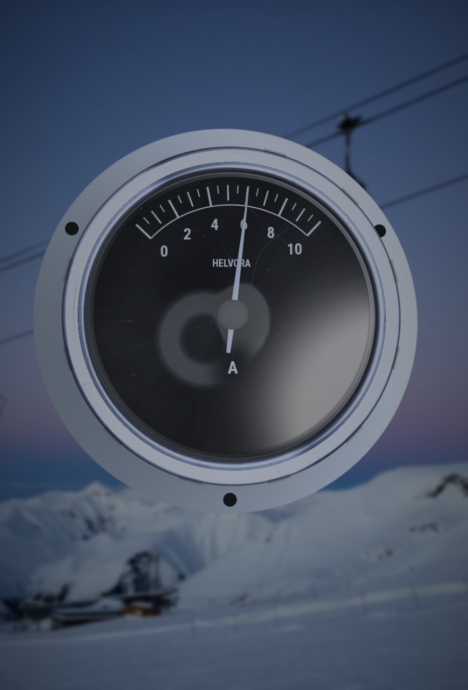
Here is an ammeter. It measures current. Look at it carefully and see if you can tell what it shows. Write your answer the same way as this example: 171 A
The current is 6 A
